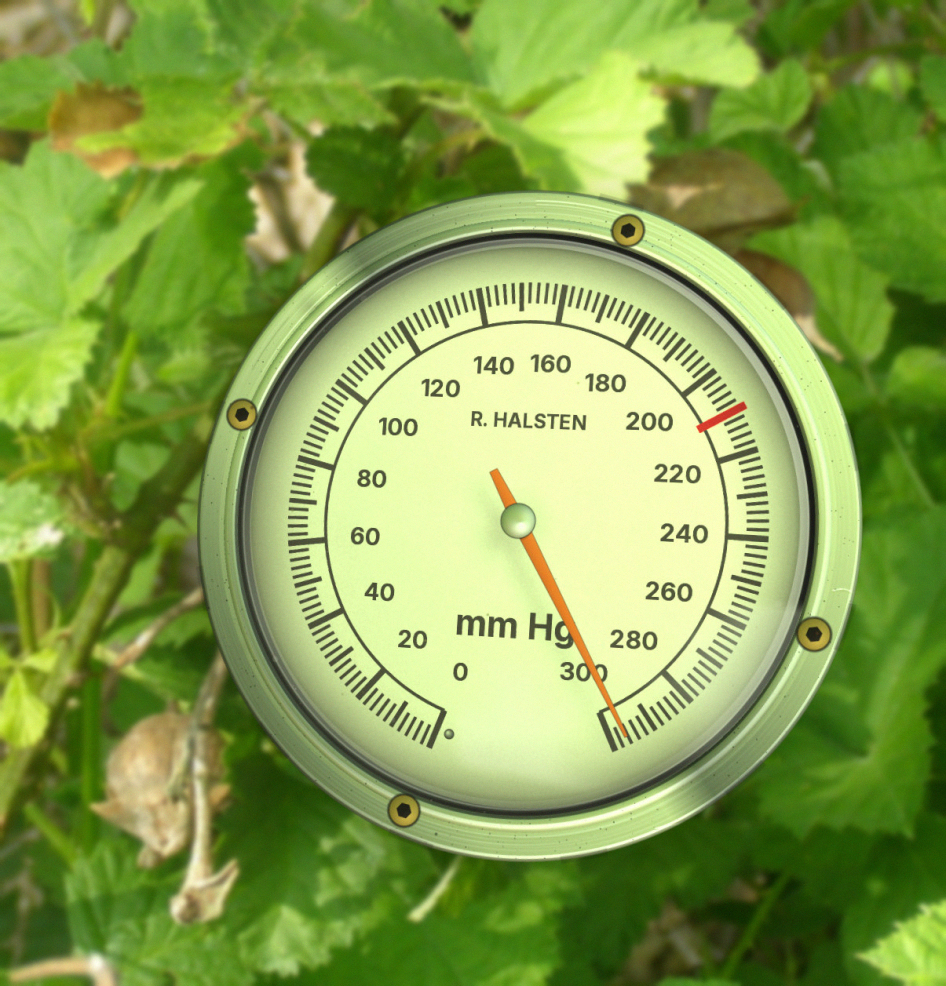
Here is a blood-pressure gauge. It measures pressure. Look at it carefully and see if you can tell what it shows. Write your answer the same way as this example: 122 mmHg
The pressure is 296 mmHg
